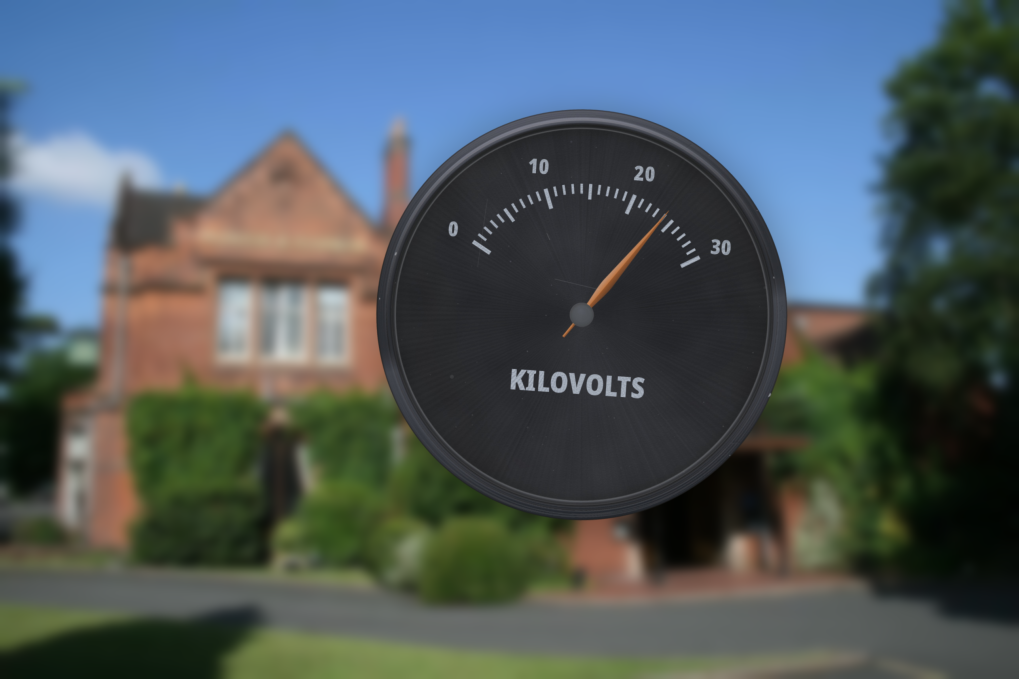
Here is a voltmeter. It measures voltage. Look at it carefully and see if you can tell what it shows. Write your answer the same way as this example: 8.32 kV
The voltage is 24 kV
